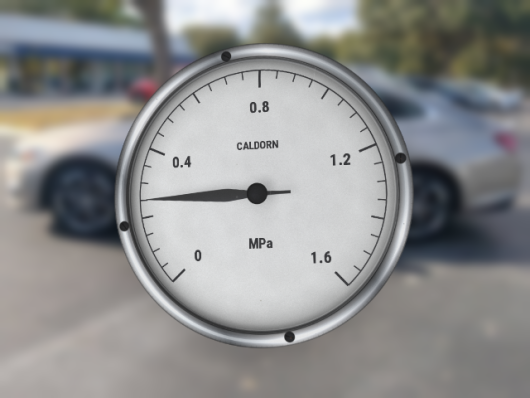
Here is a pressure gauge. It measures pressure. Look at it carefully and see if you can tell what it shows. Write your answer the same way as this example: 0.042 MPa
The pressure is 0.25 MPa
